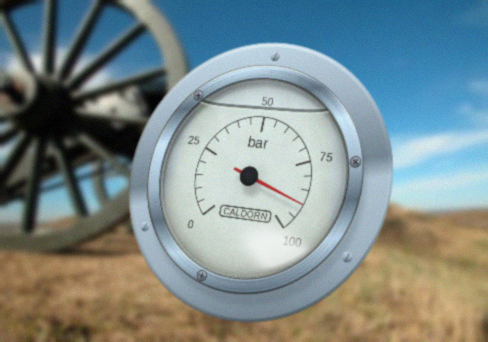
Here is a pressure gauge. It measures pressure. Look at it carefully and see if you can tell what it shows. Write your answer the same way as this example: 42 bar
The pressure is 90 bar
